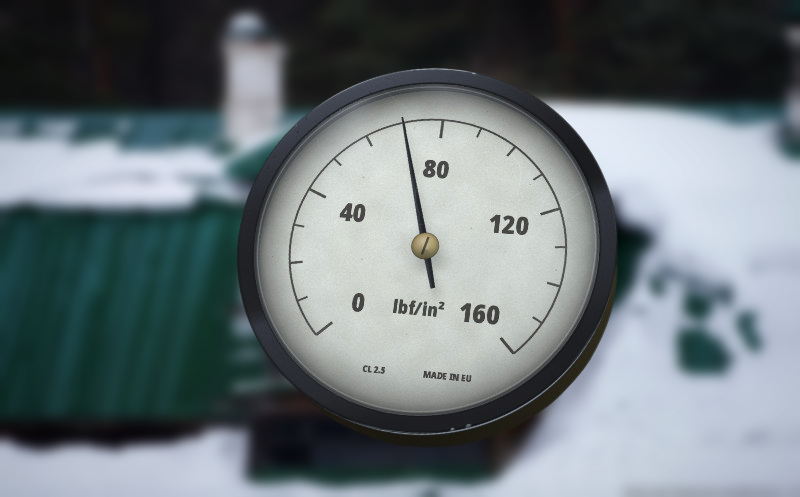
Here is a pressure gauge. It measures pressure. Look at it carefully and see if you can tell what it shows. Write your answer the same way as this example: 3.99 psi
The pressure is 70 psi
